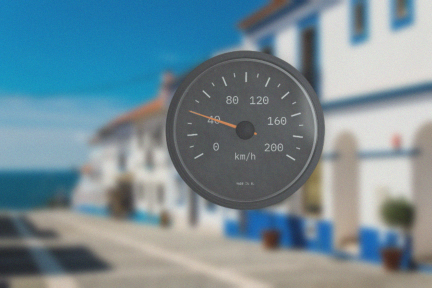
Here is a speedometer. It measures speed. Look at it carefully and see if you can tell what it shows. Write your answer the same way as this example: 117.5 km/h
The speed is 40 km/h
